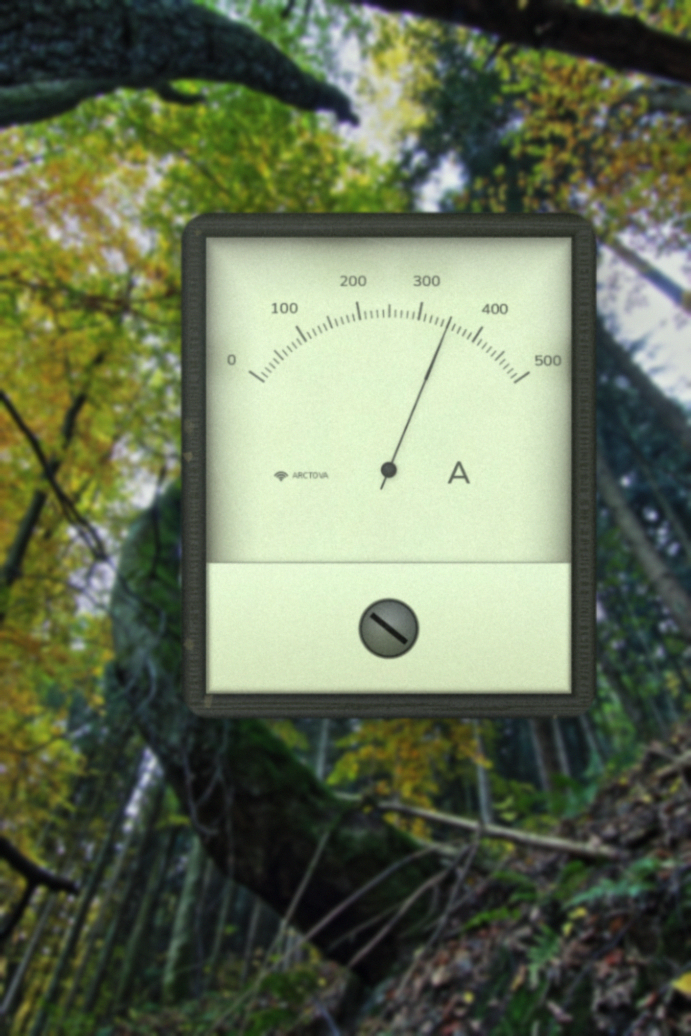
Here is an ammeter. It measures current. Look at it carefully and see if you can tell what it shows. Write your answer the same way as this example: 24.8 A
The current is 350 A
